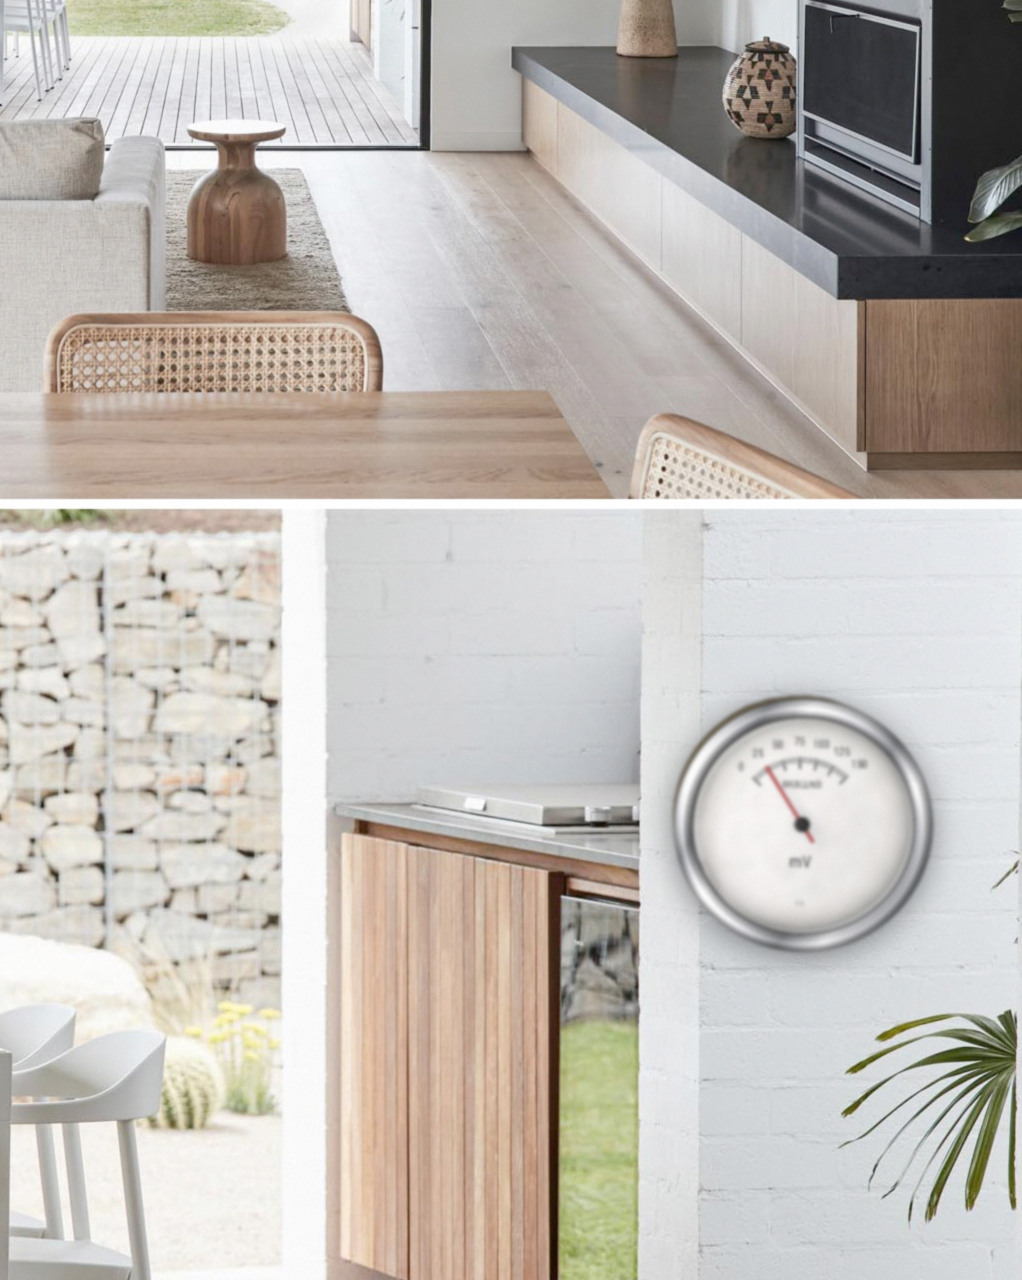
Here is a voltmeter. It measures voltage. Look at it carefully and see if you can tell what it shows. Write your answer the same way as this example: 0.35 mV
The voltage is 25 mV
